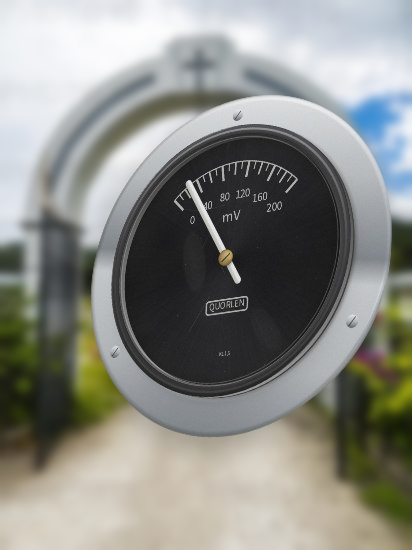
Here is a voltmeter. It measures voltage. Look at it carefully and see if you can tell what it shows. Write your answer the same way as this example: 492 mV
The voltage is 30 mV
